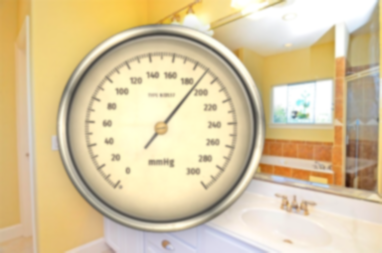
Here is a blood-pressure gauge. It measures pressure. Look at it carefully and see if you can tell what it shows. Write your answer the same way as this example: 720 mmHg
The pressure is 190 mmHg
